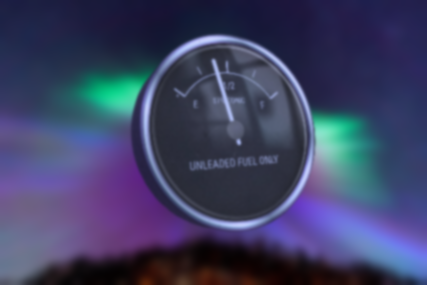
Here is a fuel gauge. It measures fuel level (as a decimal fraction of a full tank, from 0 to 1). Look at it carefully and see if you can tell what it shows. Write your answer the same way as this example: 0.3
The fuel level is 0.375
